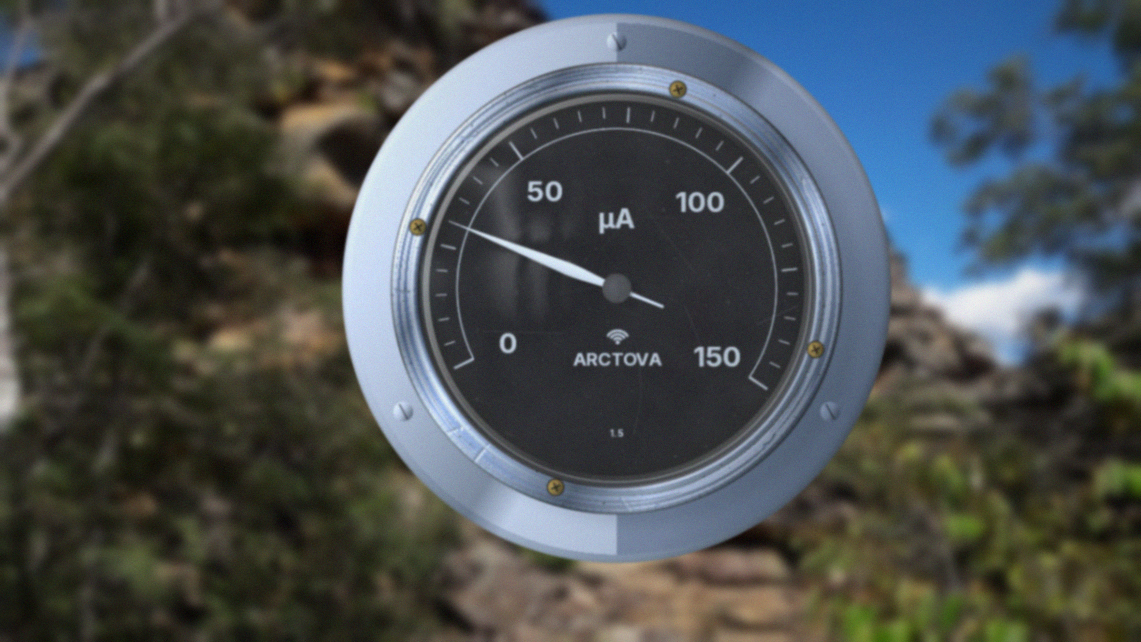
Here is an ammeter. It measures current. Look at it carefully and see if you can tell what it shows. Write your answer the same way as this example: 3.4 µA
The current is 30 µA
